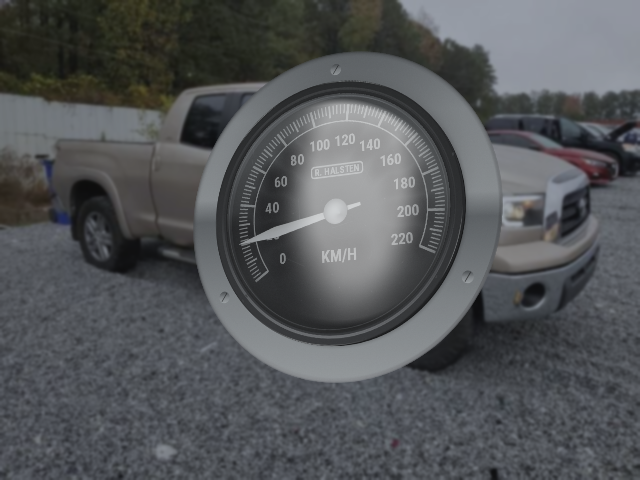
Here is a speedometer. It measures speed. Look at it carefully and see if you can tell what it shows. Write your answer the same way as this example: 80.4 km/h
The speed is 20 km/h
